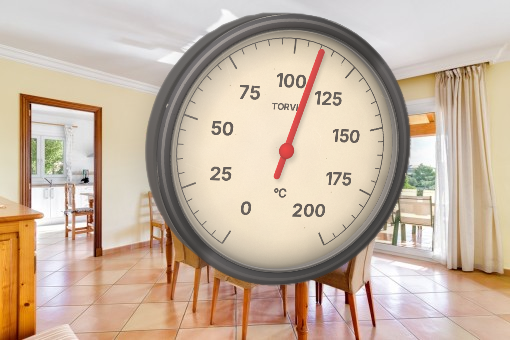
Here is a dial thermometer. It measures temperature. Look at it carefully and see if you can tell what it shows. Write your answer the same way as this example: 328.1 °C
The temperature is 110 °C
